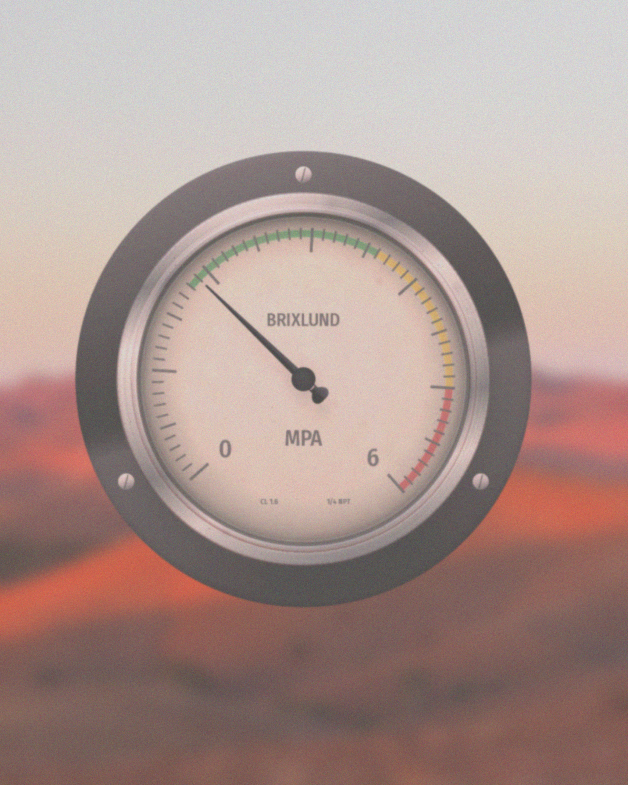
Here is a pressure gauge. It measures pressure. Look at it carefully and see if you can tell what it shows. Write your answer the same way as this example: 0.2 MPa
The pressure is 1.9 MPa
